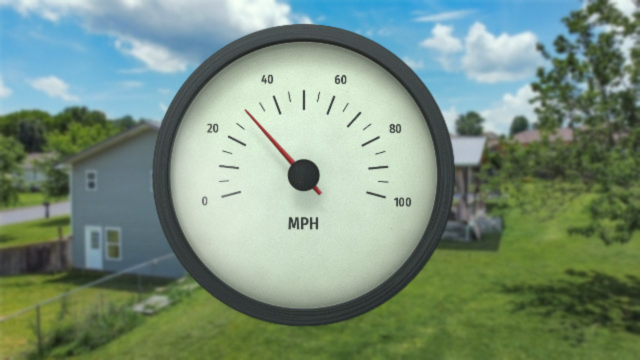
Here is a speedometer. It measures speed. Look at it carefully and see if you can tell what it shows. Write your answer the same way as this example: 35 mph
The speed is 30 mph
